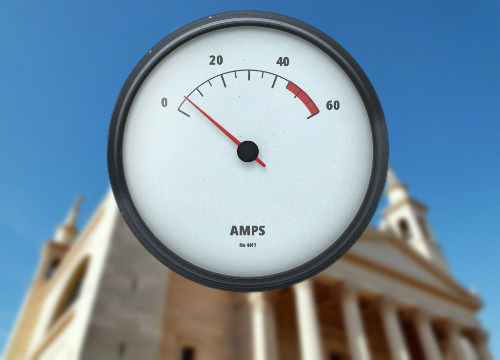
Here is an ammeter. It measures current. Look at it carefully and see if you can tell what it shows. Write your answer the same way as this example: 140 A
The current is 5 A
